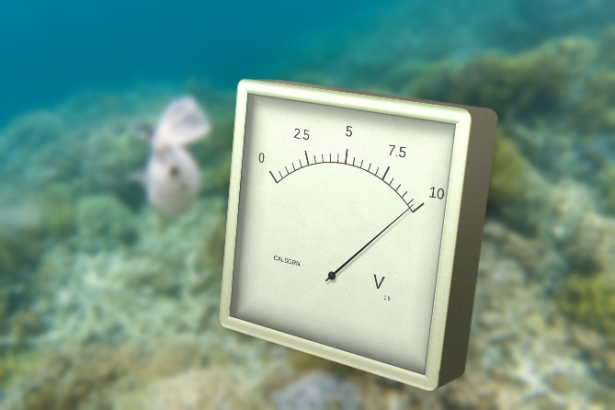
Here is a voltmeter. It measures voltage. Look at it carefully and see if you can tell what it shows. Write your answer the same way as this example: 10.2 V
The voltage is 9.75 V
